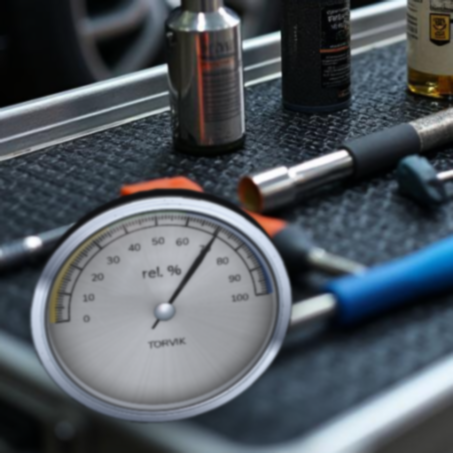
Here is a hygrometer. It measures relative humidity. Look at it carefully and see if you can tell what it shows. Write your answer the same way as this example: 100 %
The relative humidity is 70 %
